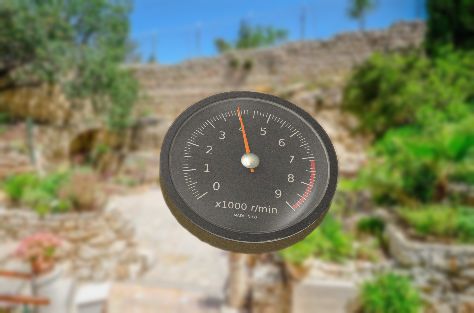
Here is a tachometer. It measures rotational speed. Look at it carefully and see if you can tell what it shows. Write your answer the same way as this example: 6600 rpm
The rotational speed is 4000 rpm
